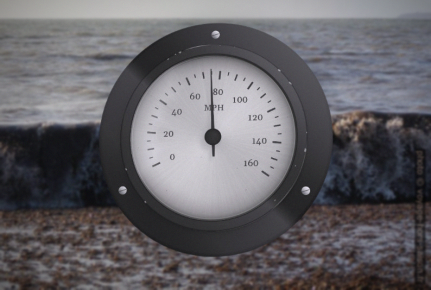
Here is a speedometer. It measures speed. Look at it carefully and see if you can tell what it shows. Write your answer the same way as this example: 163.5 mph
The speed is 75 mph
